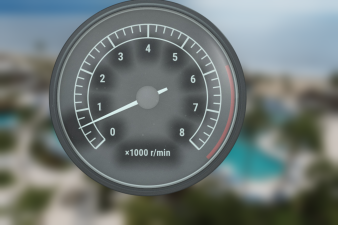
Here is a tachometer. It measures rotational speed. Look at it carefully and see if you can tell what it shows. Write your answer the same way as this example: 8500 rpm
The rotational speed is 600 rpm
